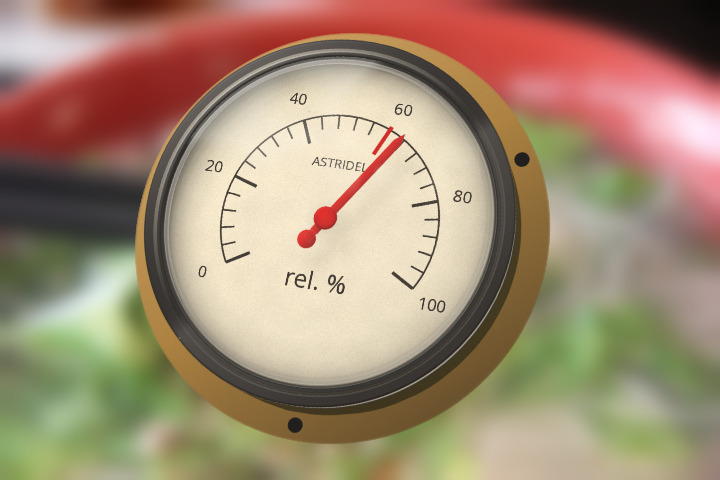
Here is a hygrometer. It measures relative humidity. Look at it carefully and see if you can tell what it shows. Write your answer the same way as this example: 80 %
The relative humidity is 64 %
